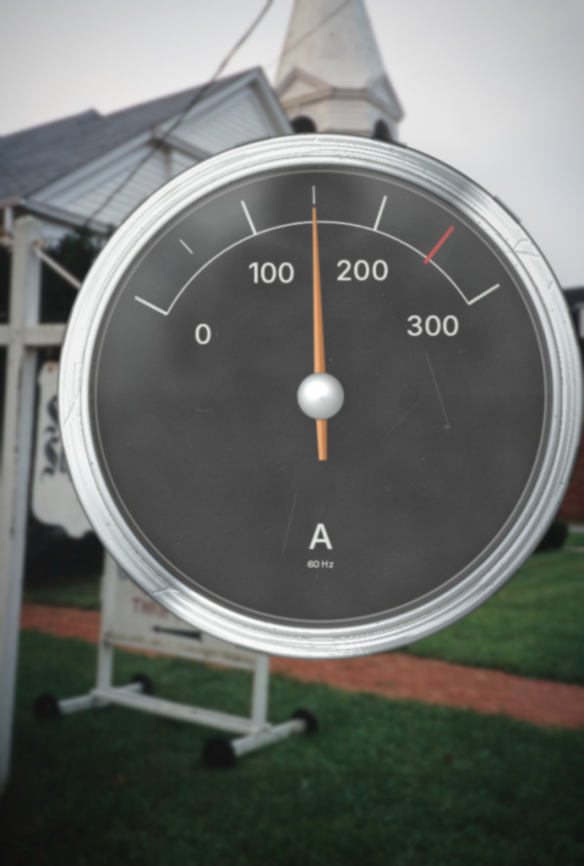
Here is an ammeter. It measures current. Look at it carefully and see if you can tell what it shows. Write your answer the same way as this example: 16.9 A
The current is 150 A
